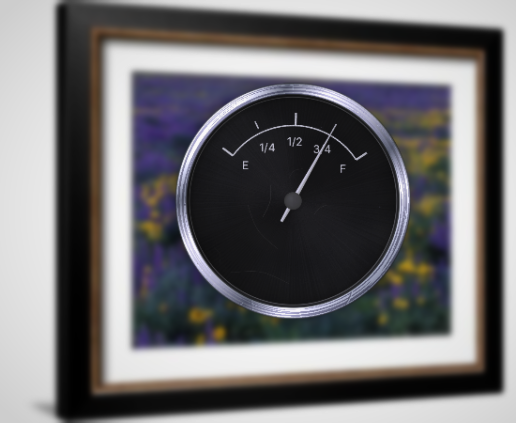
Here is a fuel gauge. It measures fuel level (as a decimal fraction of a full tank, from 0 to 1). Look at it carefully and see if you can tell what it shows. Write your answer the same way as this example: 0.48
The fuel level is 0.75
